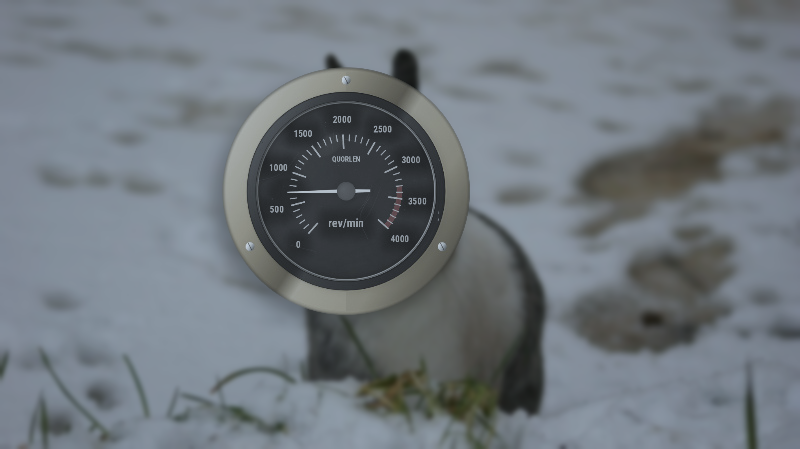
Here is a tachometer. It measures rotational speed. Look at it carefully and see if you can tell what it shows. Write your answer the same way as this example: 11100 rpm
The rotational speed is 700 rpm
